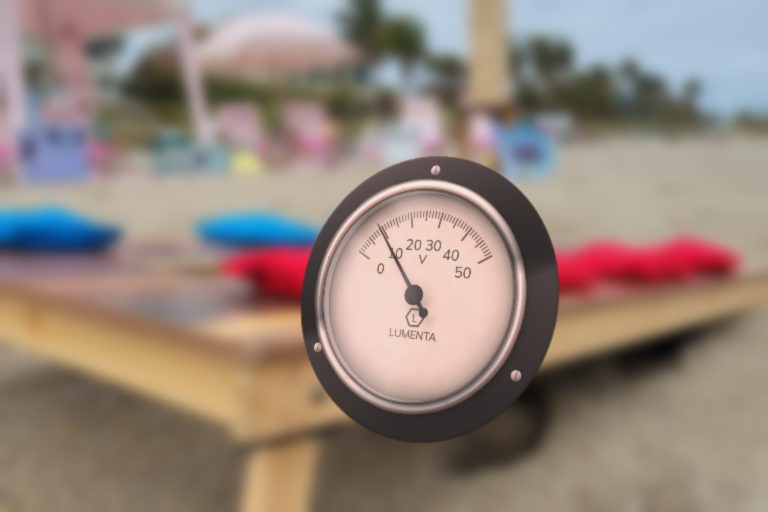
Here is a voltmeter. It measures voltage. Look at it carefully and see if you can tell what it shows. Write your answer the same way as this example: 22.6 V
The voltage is 10 V
